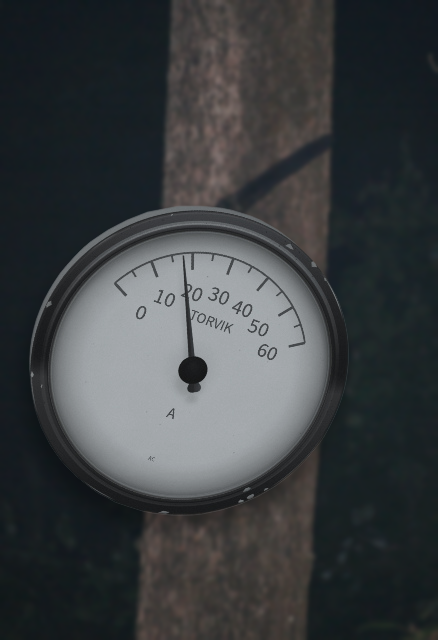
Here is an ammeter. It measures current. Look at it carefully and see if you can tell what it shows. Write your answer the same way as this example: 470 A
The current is 17.5 A
